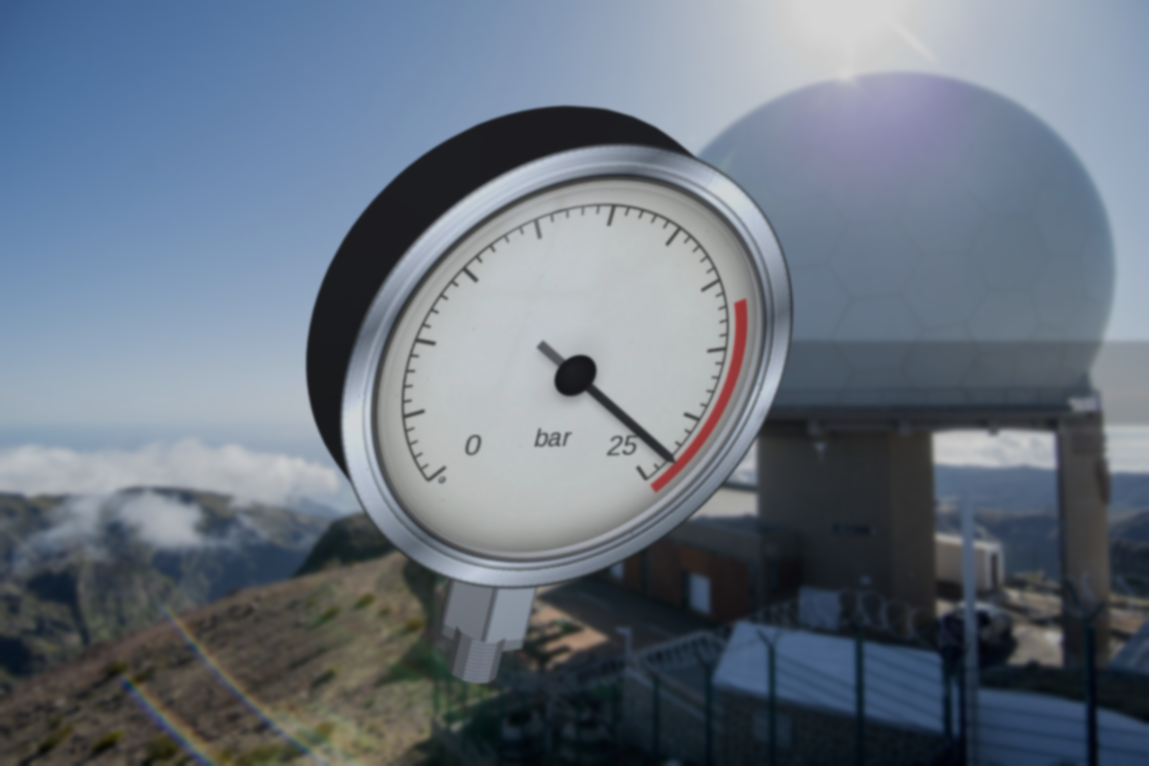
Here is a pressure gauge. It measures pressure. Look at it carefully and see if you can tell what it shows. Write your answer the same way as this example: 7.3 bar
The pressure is 24 bar
